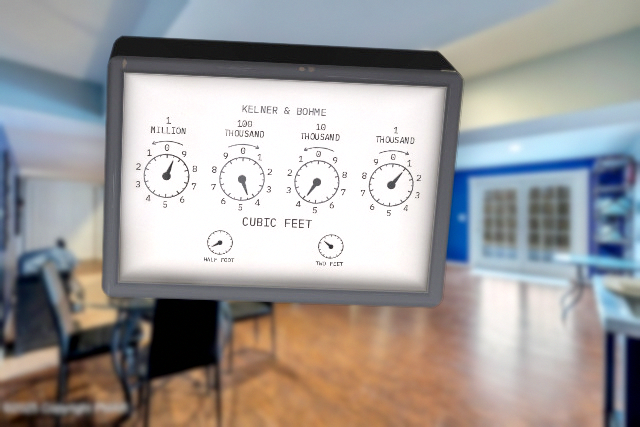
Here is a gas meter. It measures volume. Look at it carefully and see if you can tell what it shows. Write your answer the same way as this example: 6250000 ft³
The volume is 944100 ft³
